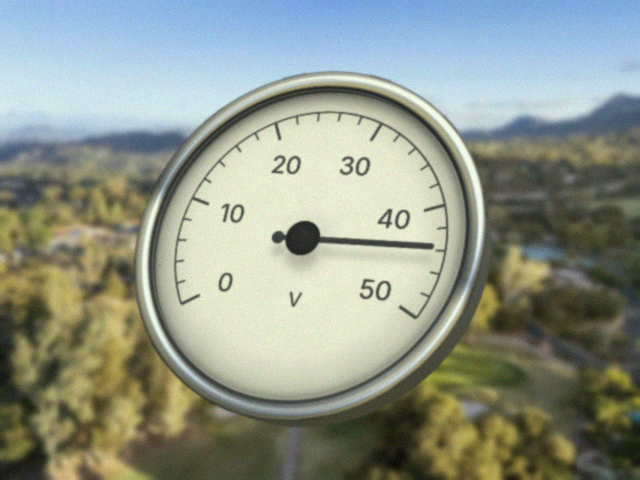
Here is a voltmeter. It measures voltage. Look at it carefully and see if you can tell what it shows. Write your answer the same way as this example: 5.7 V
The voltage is 44 V
